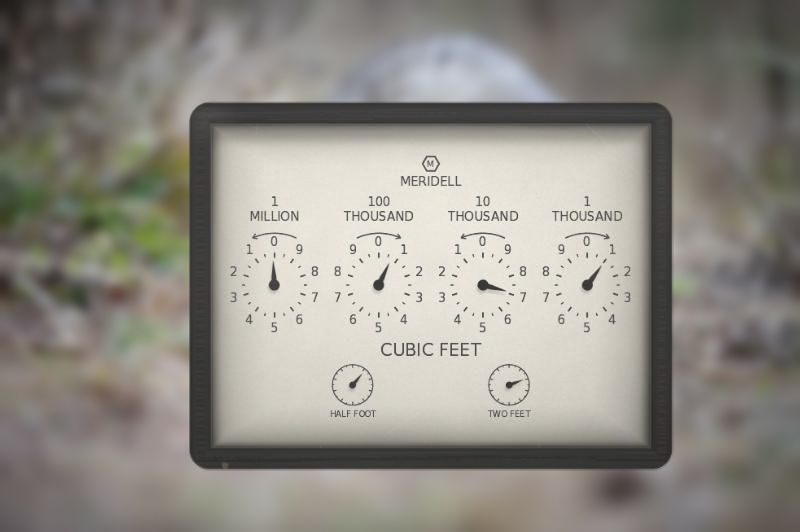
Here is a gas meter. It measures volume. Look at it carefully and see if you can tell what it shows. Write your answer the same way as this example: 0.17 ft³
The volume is 7100 ft³
